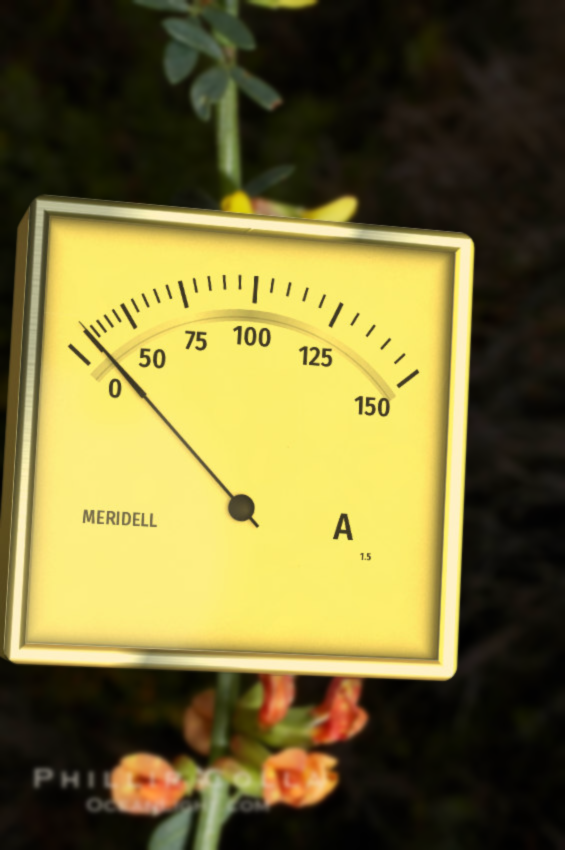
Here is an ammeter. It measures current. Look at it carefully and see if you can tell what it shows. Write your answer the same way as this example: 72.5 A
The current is 25 A
